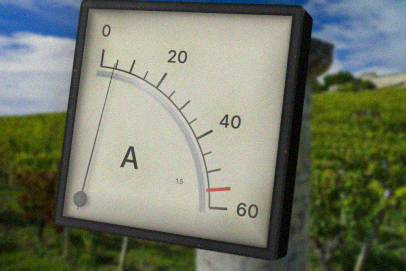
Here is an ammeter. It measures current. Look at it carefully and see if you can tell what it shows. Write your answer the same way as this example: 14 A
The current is 5 A
